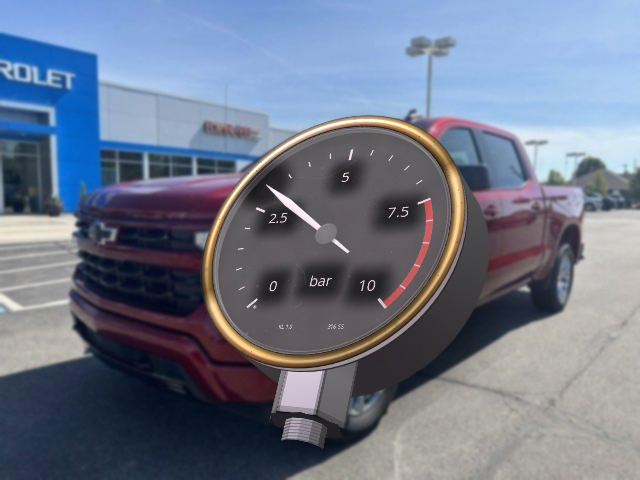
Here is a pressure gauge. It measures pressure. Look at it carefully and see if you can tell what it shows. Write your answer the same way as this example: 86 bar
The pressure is 3 bar
